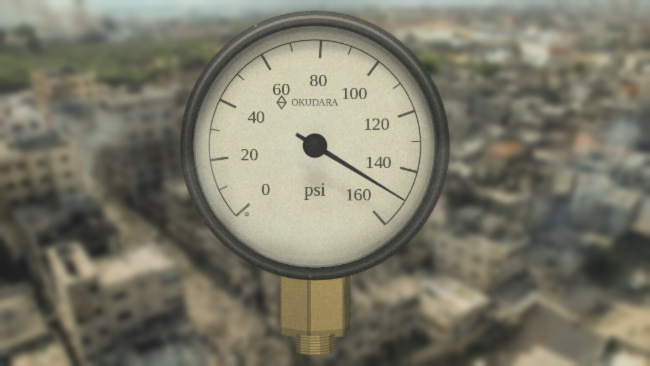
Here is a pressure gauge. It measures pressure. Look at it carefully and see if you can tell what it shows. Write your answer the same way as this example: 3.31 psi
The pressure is 150 psi
